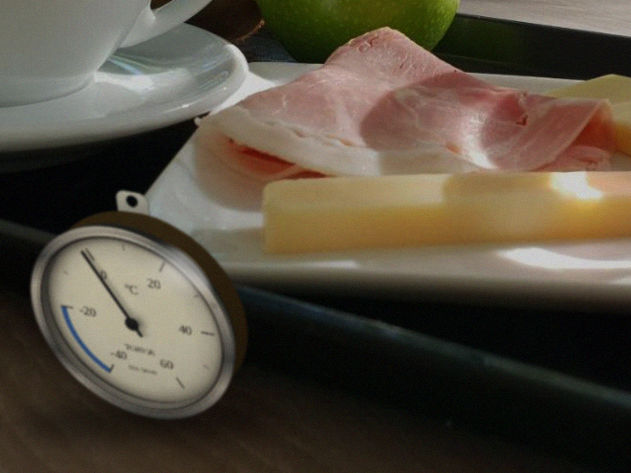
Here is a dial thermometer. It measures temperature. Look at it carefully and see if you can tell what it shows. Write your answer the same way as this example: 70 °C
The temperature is 0 °C
